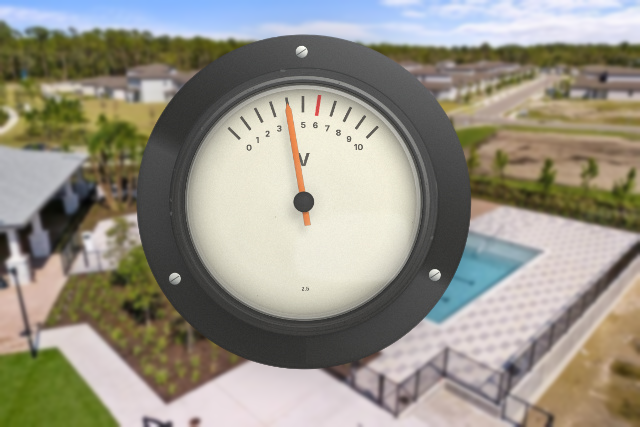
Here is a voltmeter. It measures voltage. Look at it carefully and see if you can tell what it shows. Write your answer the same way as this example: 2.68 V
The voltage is 4 V
